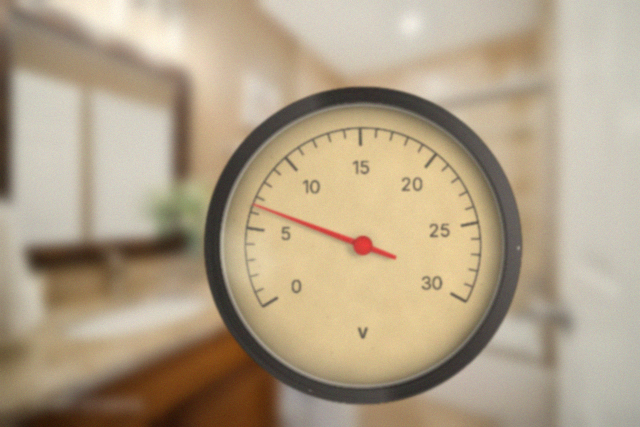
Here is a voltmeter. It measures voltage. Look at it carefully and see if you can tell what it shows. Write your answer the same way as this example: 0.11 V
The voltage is 6.5 V
